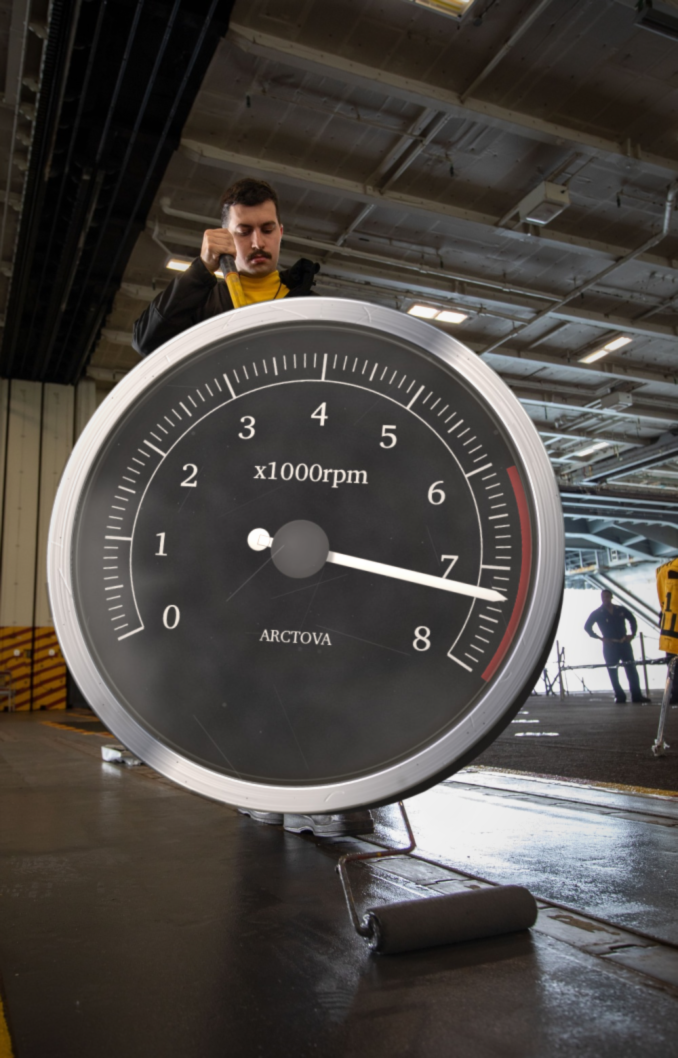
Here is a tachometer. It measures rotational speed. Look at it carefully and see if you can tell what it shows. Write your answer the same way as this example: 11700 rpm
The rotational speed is 7300 rpm
